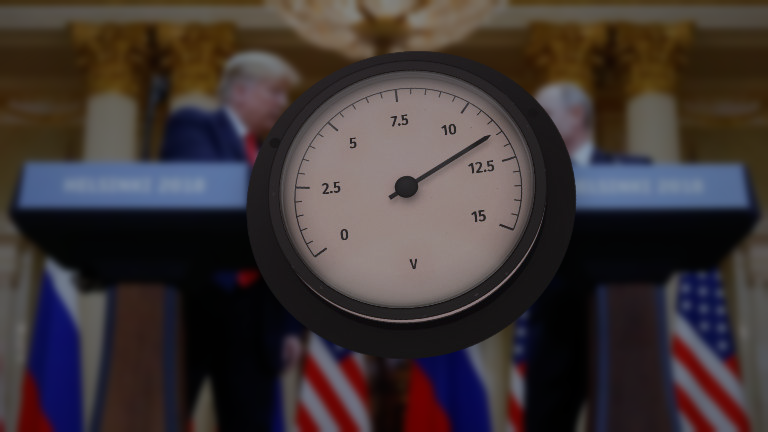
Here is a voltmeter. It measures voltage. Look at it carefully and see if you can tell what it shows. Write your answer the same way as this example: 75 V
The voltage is 11.5 V
